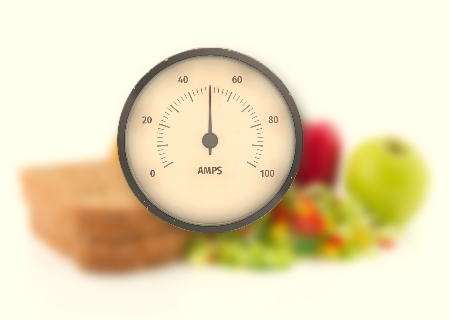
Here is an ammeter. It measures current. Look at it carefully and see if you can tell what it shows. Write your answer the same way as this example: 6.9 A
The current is 50 A
